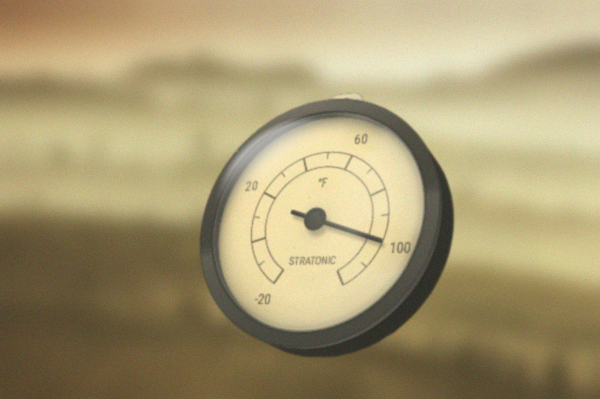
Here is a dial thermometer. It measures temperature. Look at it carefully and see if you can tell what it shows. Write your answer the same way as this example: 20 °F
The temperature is 100 °F
